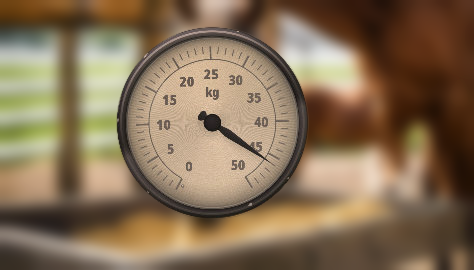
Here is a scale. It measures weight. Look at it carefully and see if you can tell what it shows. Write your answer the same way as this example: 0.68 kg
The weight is 46 kg
